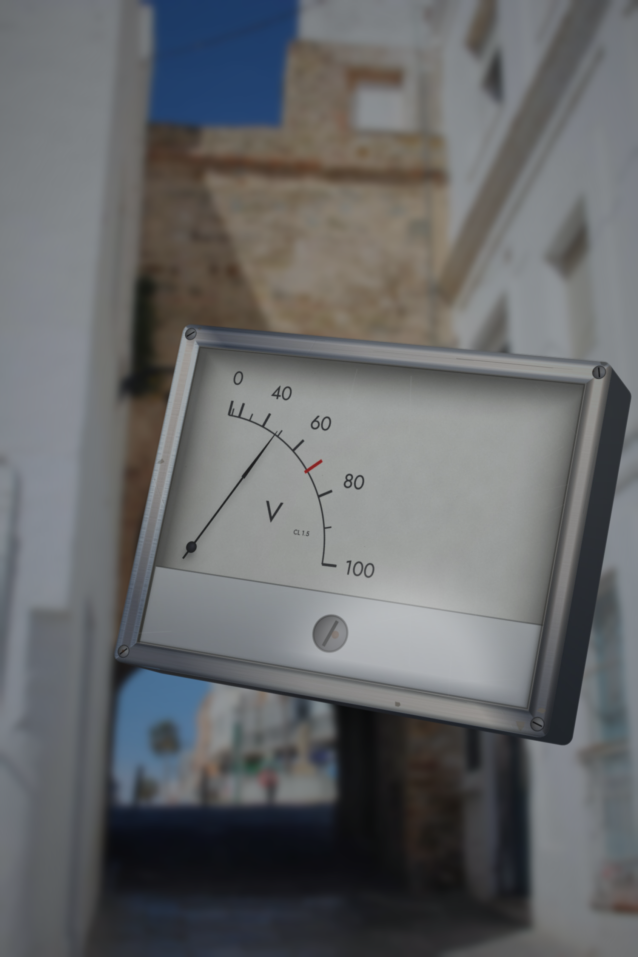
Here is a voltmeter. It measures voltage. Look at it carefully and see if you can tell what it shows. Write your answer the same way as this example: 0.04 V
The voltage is 50 V
